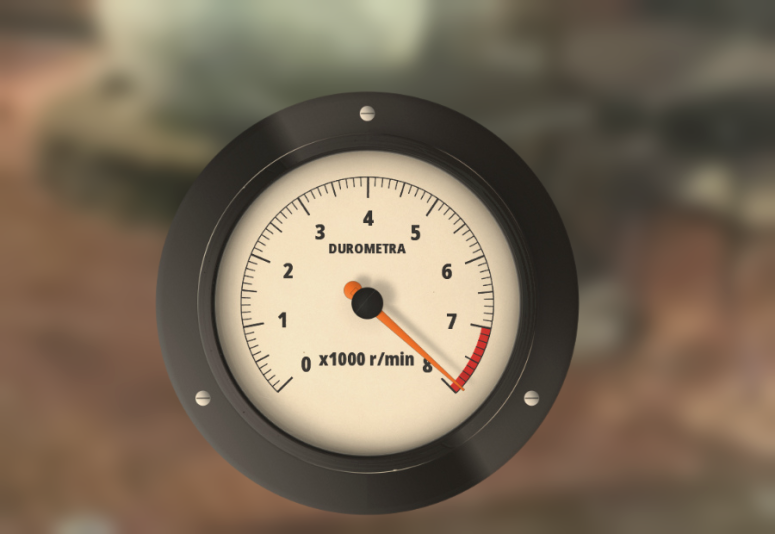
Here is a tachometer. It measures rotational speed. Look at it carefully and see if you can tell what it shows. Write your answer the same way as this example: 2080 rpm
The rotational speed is 7900 rpm
